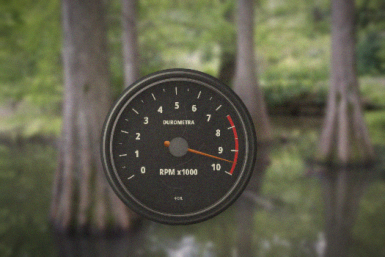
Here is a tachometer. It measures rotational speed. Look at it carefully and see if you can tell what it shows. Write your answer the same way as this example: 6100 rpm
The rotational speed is 9500 rpm
